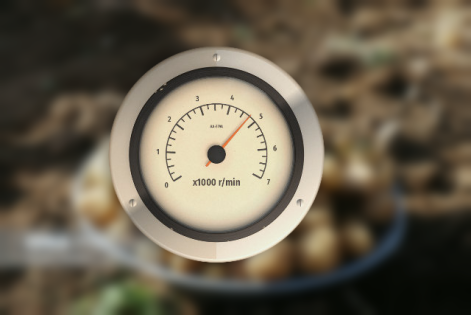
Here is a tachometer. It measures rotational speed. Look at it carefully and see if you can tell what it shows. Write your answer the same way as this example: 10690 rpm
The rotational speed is 4750 rpm
